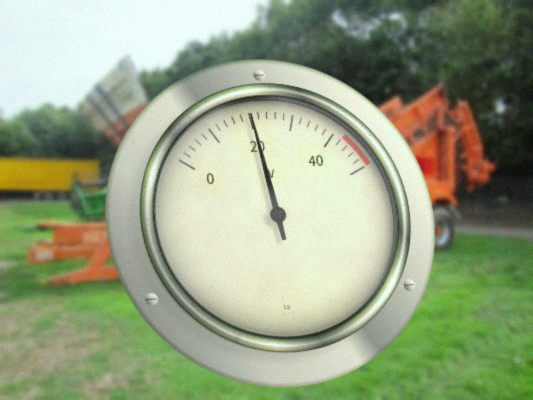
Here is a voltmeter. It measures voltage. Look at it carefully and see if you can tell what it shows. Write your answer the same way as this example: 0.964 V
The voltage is 20 V
